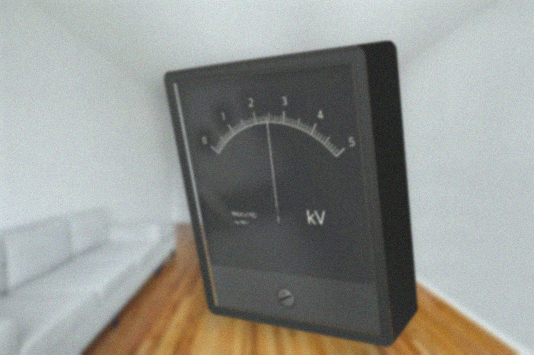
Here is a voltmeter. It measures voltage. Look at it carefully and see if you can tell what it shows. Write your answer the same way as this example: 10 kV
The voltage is 2.5 kV
